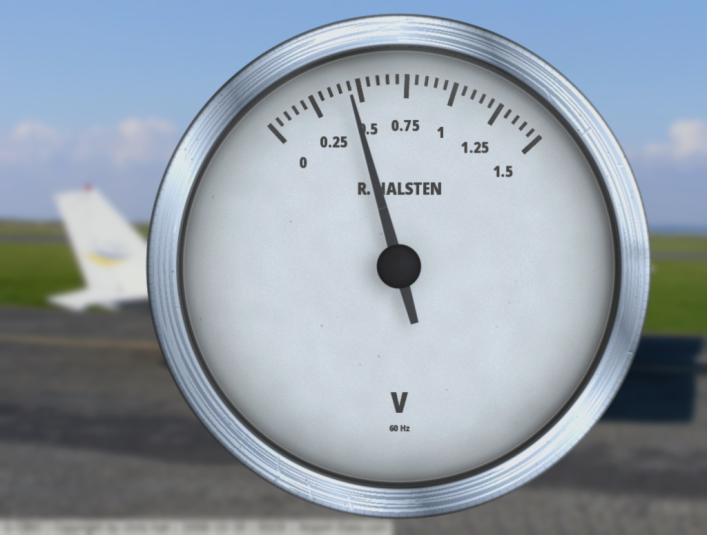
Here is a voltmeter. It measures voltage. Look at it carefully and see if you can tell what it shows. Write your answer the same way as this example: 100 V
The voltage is 0.45 V
